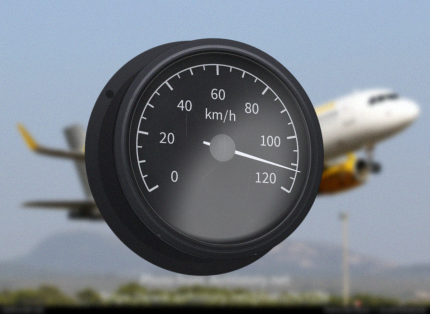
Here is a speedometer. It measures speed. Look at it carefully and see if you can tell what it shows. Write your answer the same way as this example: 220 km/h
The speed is 112.5 km/h
